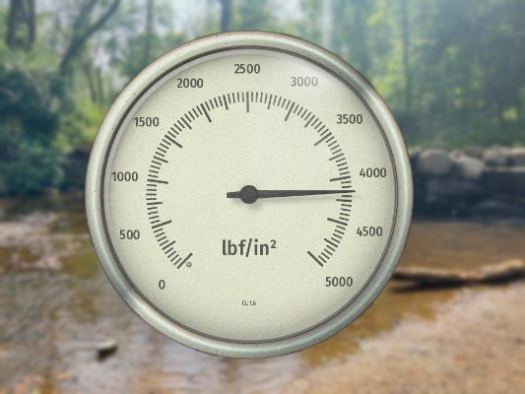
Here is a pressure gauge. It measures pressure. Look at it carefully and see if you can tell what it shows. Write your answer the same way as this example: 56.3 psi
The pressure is 4150 psi
